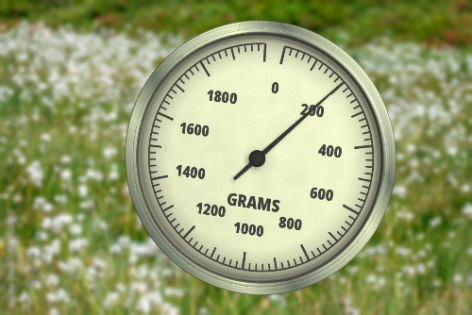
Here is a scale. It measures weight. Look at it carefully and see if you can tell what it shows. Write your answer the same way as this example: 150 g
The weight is 200 g
